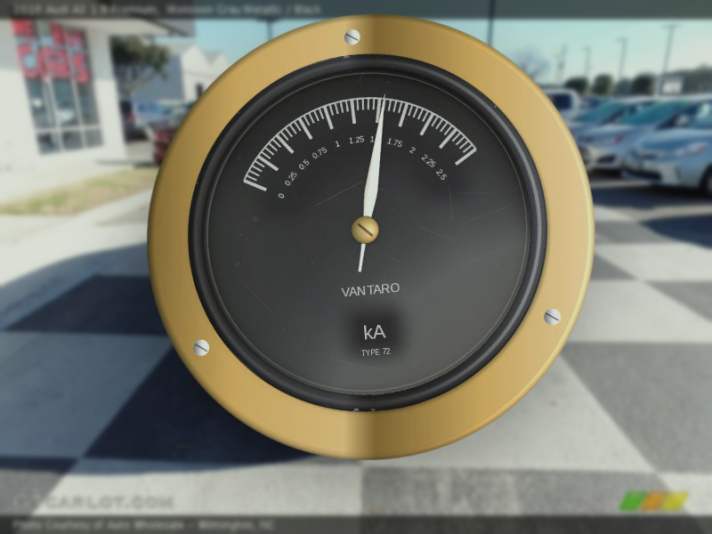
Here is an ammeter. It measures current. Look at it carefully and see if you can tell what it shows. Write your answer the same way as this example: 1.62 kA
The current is 1.55 kA
